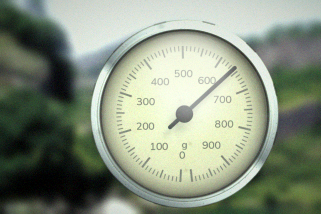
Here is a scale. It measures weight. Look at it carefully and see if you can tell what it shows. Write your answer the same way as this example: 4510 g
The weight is 640 g
